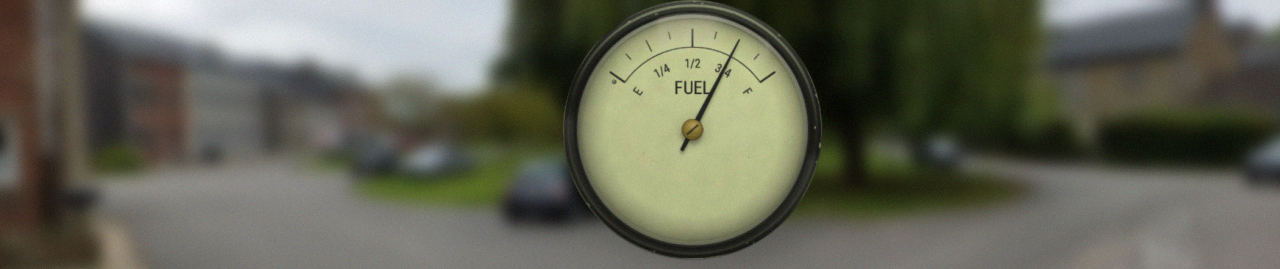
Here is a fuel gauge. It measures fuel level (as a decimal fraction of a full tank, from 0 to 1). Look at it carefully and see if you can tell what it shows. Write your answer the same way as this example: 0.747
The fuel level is 0.75
